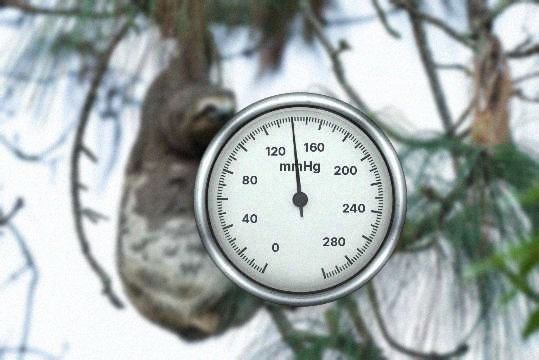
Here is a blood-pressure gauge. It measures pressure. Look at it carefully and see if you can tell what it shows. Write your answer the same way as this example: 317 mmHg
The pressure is 140 mmHg
